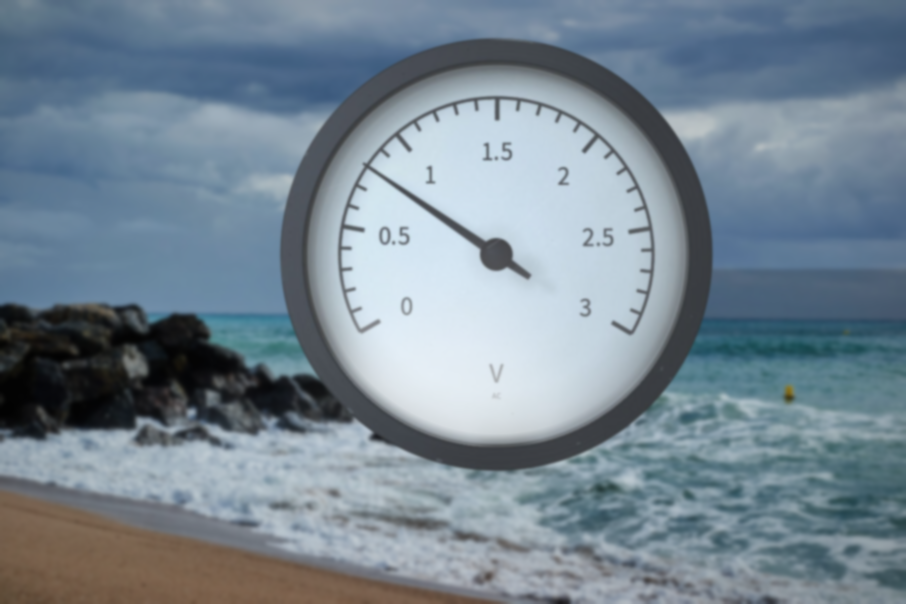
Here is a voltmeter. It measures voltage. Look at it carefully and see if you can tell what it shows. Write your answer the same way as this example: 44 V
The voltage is 0.8 V
